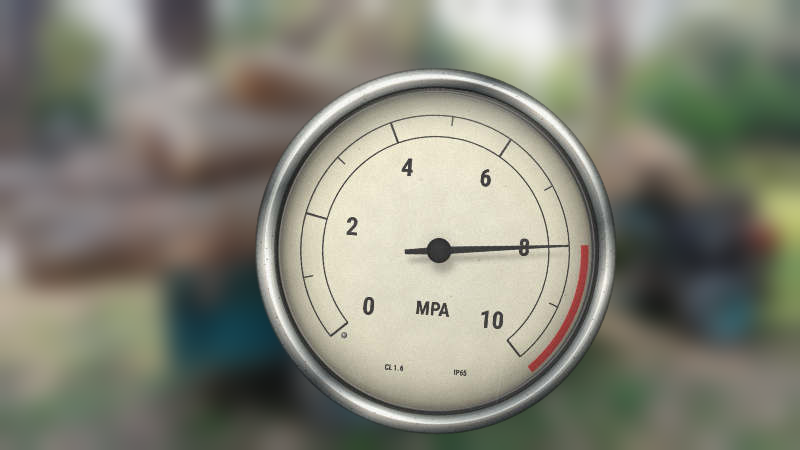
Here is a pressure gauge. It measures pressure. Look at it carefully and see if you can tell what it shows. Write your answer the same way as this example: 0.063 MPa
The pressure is 8 MPa
